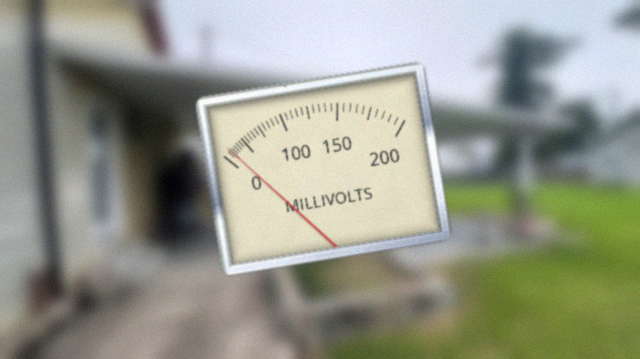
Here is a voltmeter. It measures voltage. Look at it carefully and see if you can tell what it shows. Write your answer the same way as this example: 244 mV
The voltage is 25 mV
